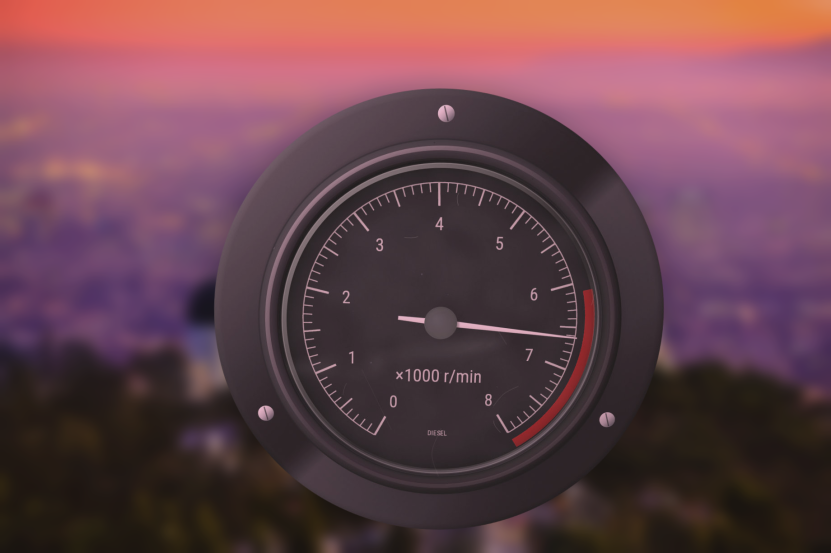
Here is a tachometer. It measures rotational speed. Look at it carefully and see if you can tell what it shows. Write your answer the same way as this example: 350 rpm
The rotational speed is 6600 rpm
